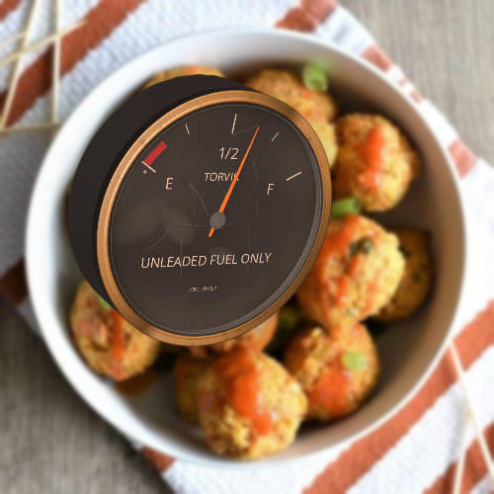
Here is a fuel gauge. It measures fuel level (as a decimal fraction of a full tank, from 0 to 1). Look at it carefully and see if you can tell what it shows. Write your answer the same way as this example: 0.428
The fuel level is 0.625
